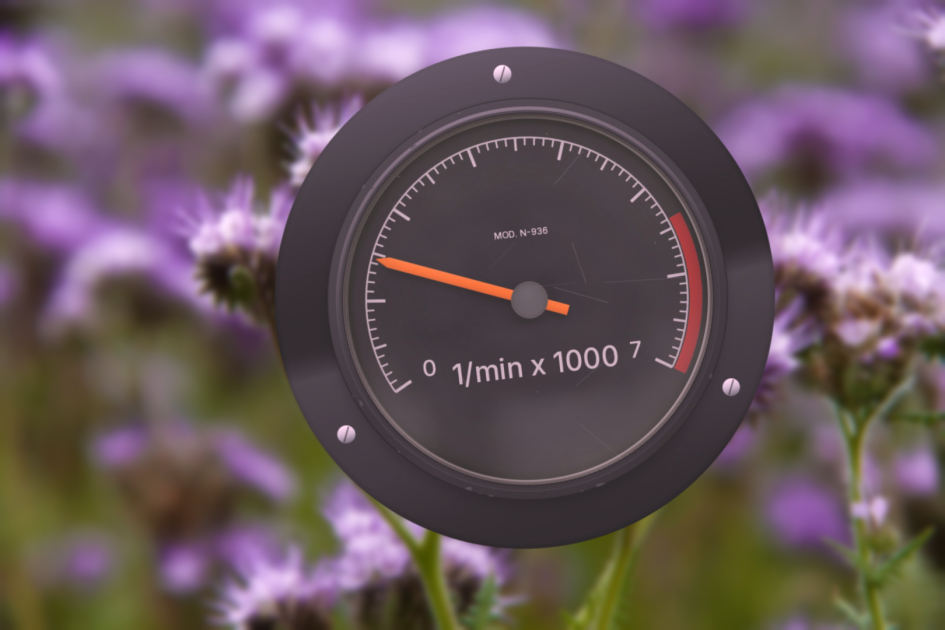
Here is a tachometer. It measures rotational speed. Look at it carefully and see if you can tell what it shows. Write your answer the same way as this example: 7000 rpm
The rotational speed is 1450 rpm
